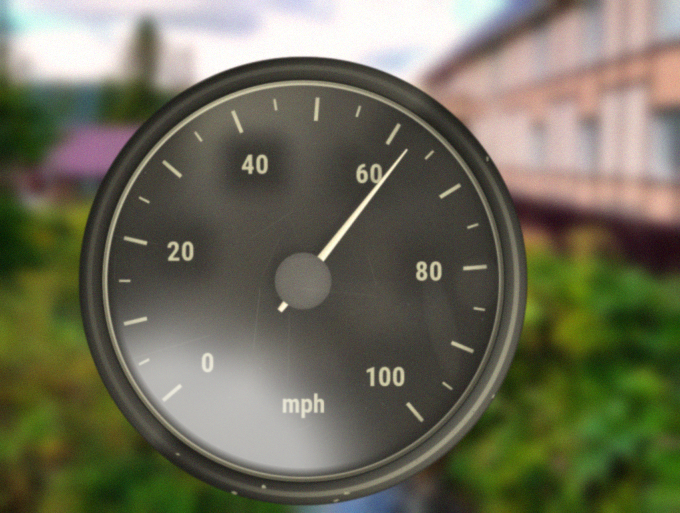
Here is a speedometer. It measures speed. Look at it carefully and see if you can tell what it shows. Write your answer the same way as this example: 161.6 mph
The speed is 62.5 mph
